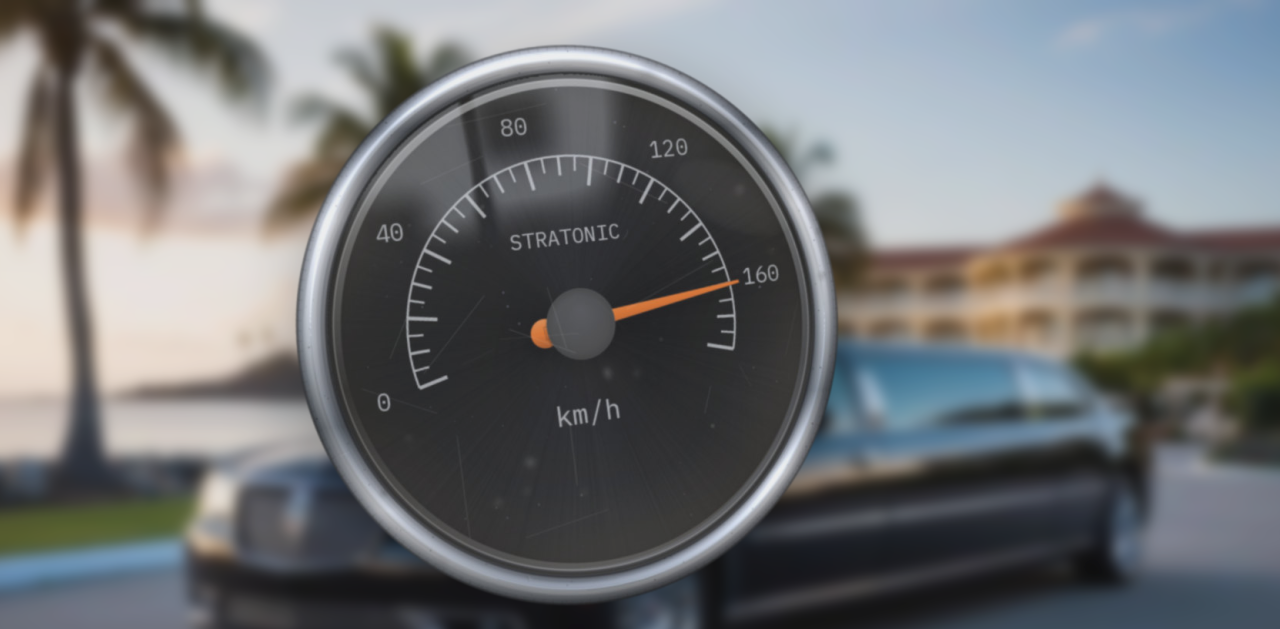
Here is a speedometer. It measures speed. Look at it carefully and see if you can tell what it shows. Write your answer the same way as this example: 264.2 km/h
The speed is 160 km/h
